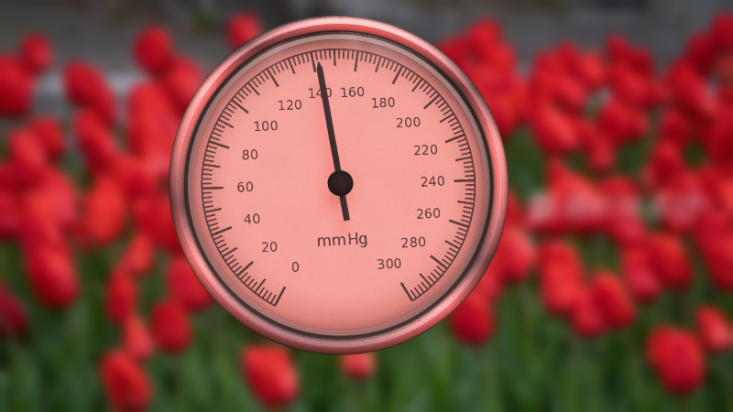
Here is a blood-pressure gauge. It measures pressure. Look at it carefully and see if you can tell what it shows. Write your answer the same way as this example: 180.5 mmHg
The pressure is 142 mmHg
